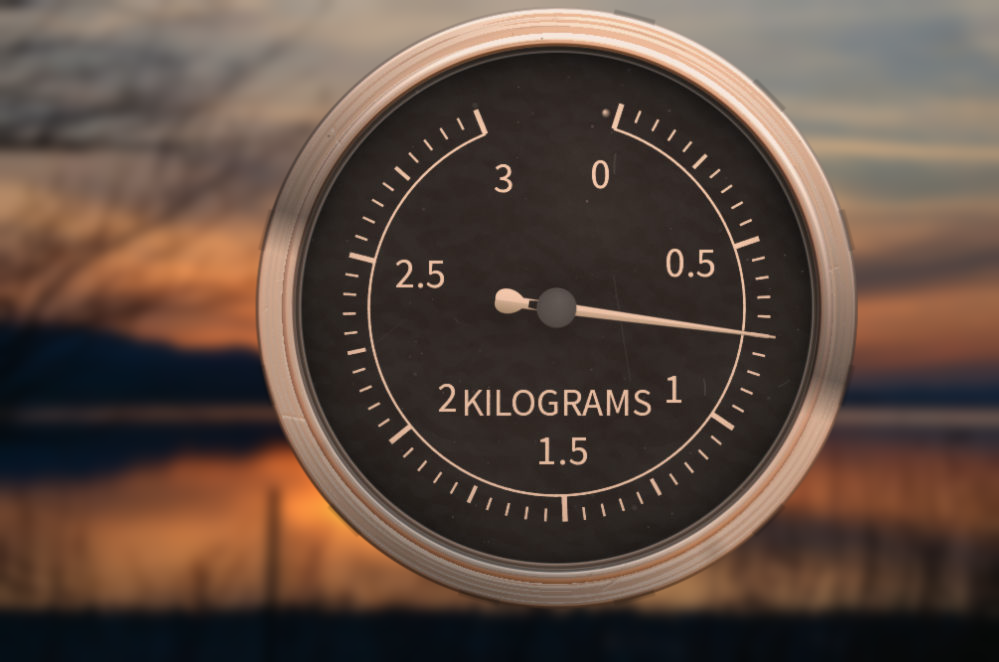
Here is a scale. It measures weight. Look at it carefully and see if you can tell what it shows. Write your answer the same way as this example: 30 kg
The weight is 0.75 kg
